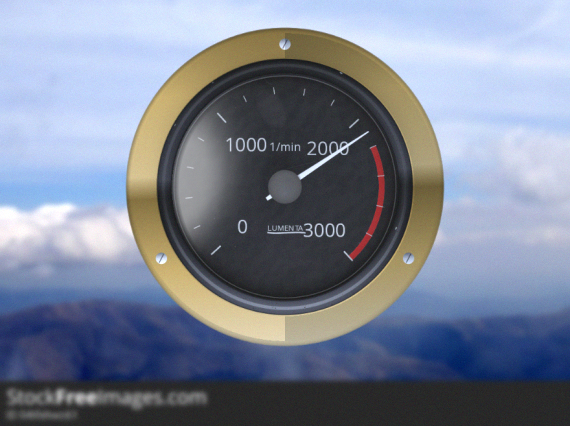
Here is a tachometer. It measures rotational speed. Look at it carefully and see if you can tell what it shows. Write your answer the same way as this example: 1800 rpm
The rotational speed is 2100 rpm
